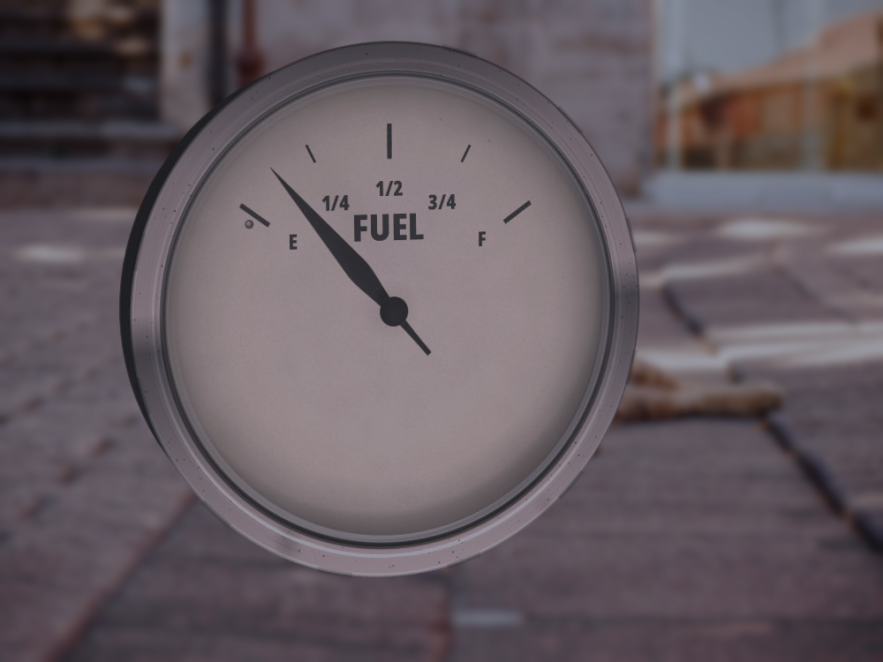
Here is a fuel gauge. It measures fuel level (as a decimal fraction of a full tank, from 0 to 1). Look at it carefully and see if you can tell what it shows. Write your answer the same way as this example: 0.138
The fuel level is 0.125
